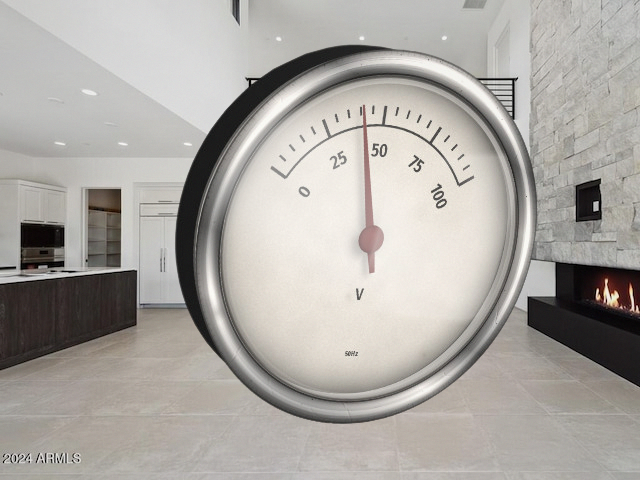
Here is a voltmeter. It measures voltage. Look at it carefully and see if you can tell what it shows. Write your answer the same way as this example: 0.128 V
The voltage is 40 V
